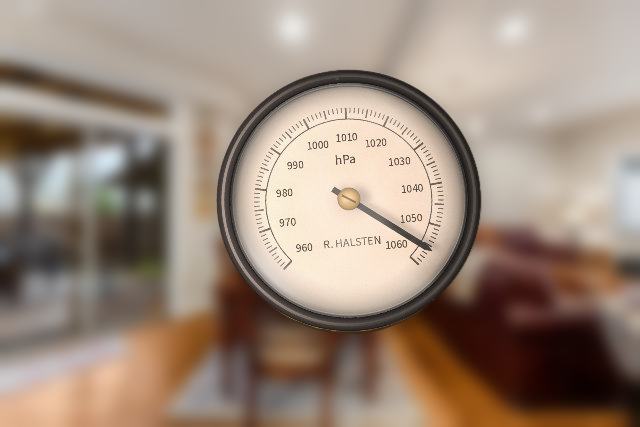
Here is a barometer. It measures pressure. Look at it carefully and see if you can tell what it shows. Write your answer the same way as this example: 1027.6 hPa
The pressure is 1056 hPa
